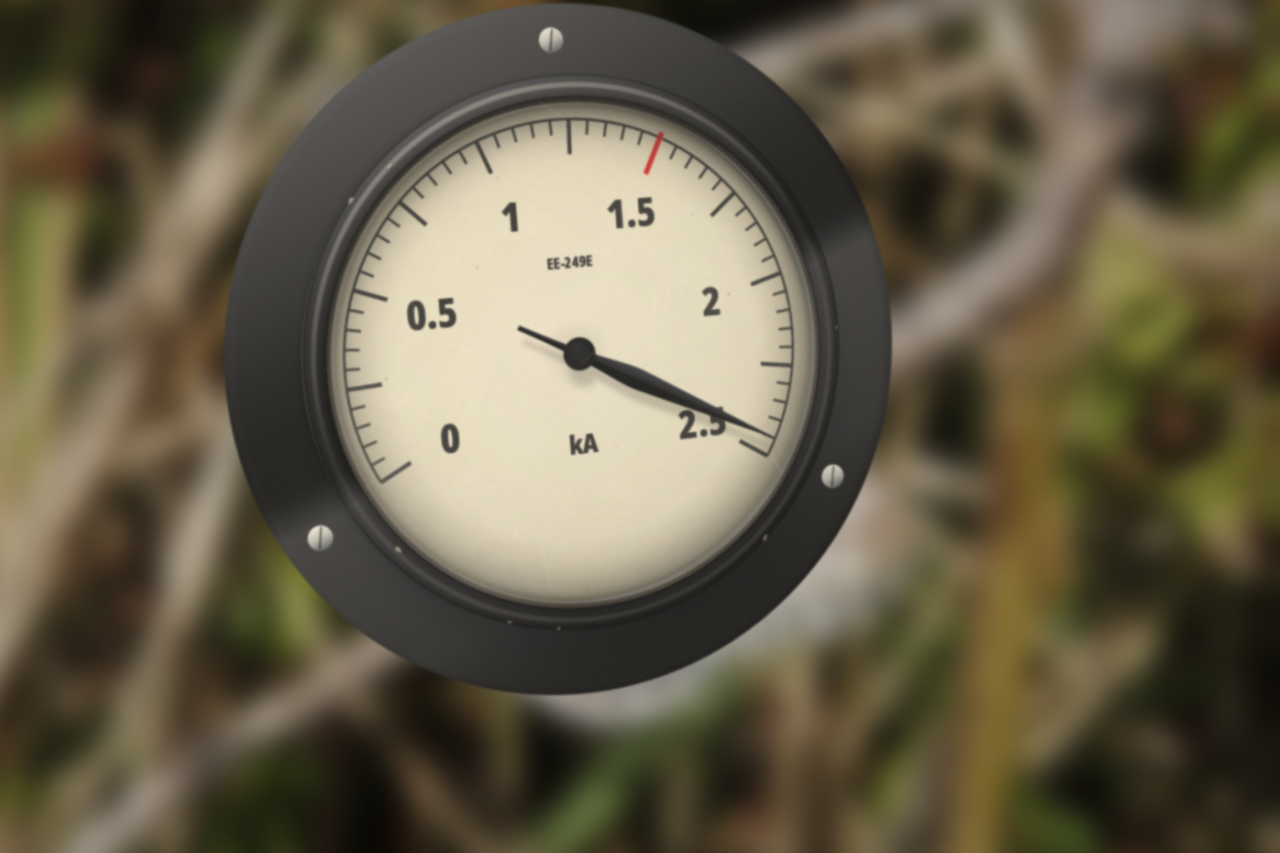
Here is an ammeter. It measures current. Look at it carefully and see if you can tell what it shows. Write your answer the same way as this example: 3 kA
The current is 2.45 kA
